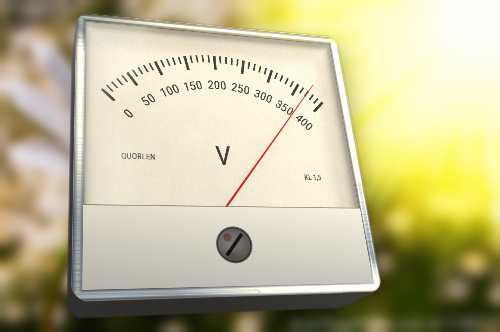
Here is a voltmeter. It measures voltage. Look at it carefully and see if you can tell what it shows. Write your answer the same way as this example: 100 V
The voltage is 370 V
